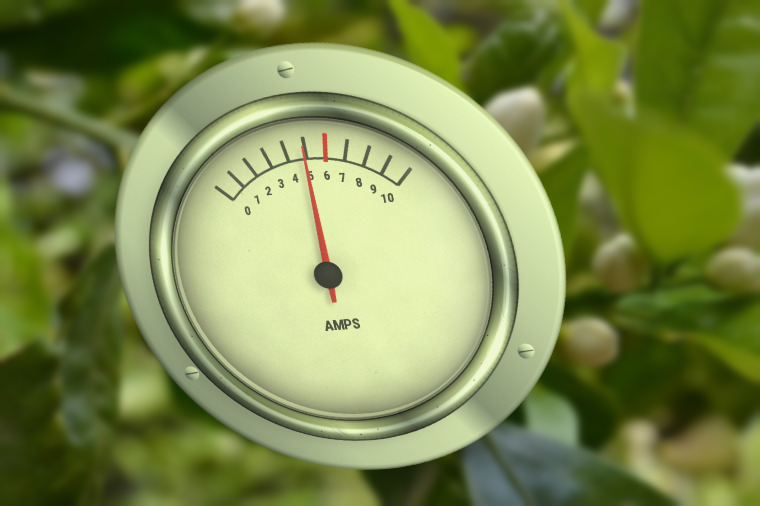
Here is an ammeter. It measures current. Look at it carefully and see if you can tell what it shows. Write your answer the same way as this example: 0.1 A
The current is 5 A
